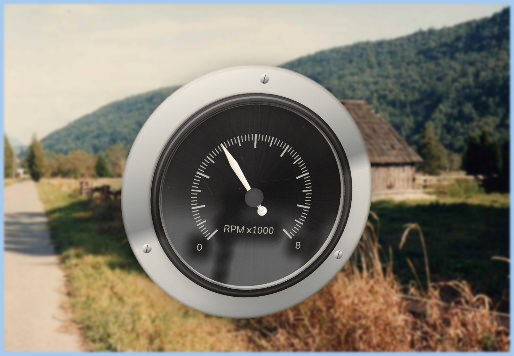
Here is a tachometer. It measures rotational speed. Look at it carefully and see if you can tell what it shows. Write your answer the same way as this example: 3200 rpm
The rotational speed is 3000 rpm
